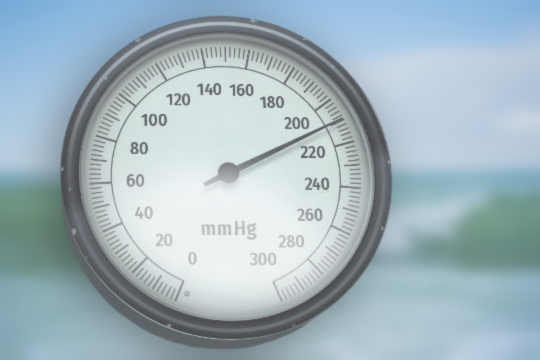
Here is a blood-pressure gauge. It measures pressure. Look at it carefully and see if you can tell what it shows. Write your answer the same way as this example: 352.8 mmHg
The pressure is 210 mmHg
